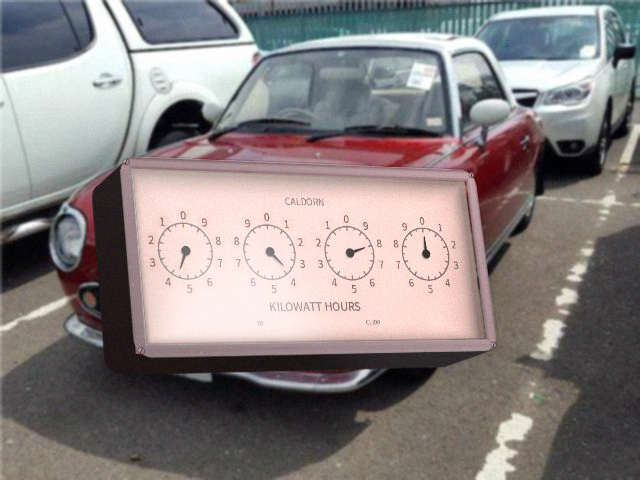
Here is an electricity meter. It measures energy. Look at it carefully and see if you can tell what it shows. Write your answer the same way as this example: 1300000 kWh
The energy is 4380 kWh
